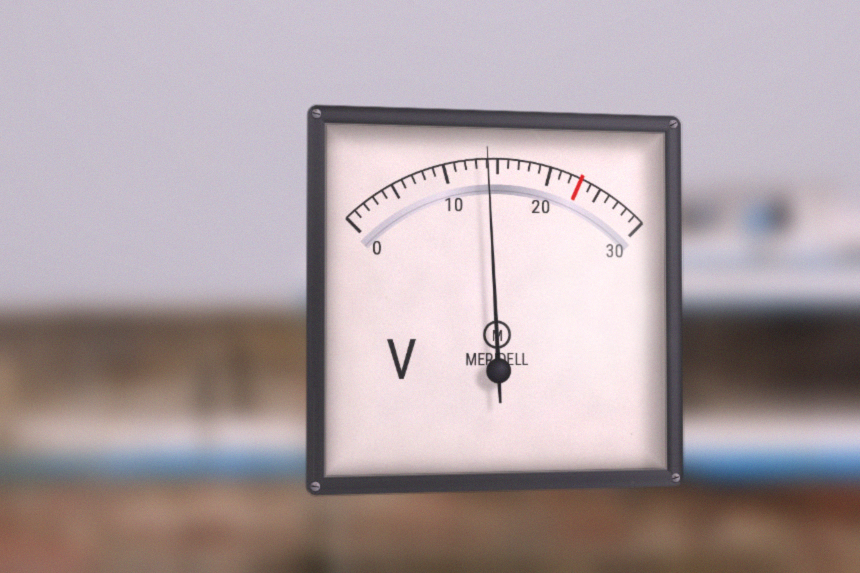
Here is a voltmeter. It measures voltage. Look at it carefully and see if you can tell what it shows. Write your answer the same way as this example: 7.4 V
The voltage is 14 V
